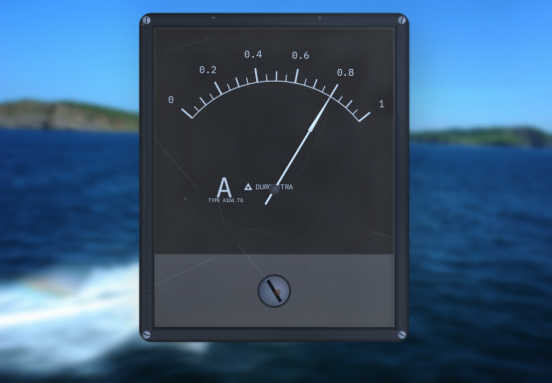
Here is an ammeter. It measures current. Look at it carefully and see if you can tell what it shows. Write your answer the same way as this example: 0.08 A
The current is 0.8 A
